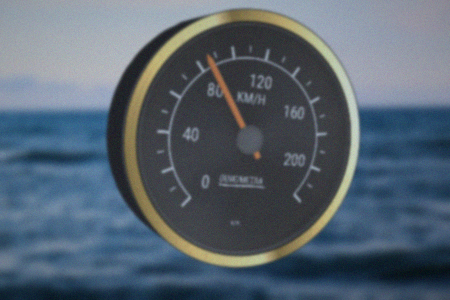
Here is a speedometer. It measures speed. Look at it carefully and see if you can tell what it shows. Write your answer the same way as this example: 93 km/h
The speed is 85 km/h
